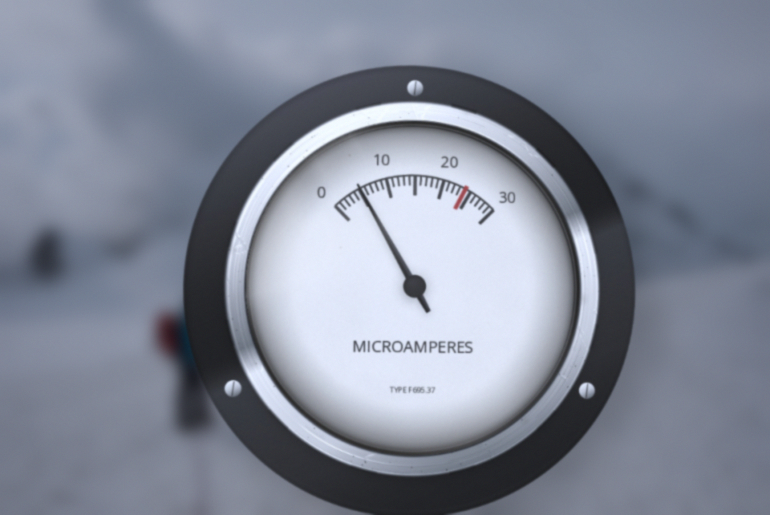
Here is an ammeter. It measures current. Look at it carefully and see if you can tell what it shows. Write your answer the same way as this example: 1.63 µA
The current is 5 µA
